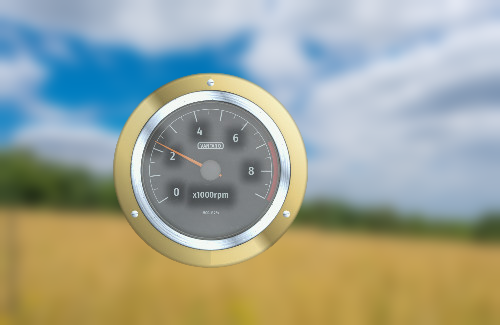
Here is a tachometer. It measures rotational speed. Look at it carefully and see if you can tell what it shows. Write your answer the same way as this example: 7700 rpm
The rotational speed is 2250 rpm
